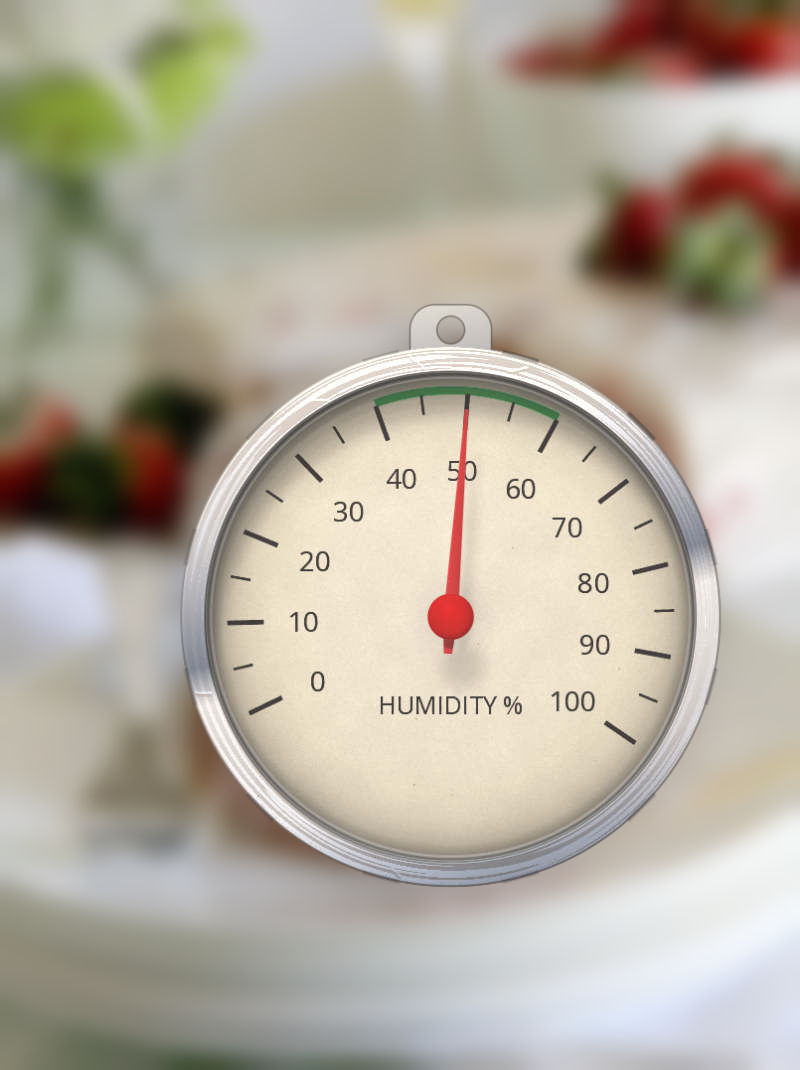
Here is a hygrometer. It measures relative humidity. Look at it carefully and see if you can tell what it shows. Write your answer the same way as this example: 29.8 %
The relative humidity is 50 %
